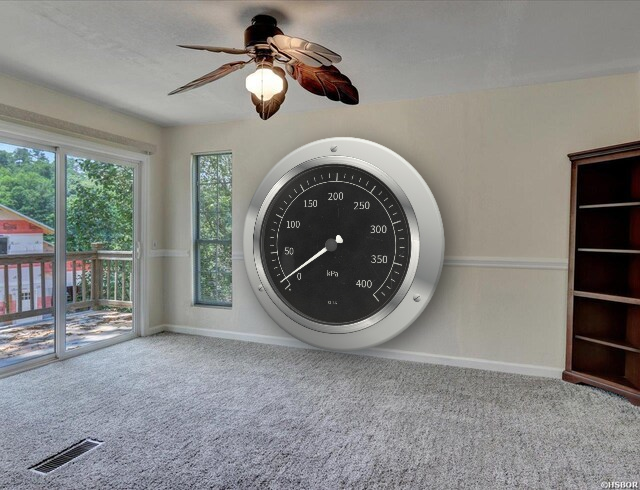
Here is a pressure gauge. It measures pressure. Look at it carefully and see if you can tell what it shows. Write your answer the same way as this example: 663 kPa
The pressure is 10 kPa
